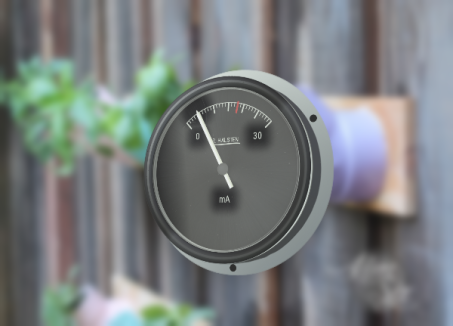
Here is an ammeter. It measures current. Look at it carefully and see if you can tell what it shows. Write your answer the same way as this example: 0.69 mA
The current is 5 mA
